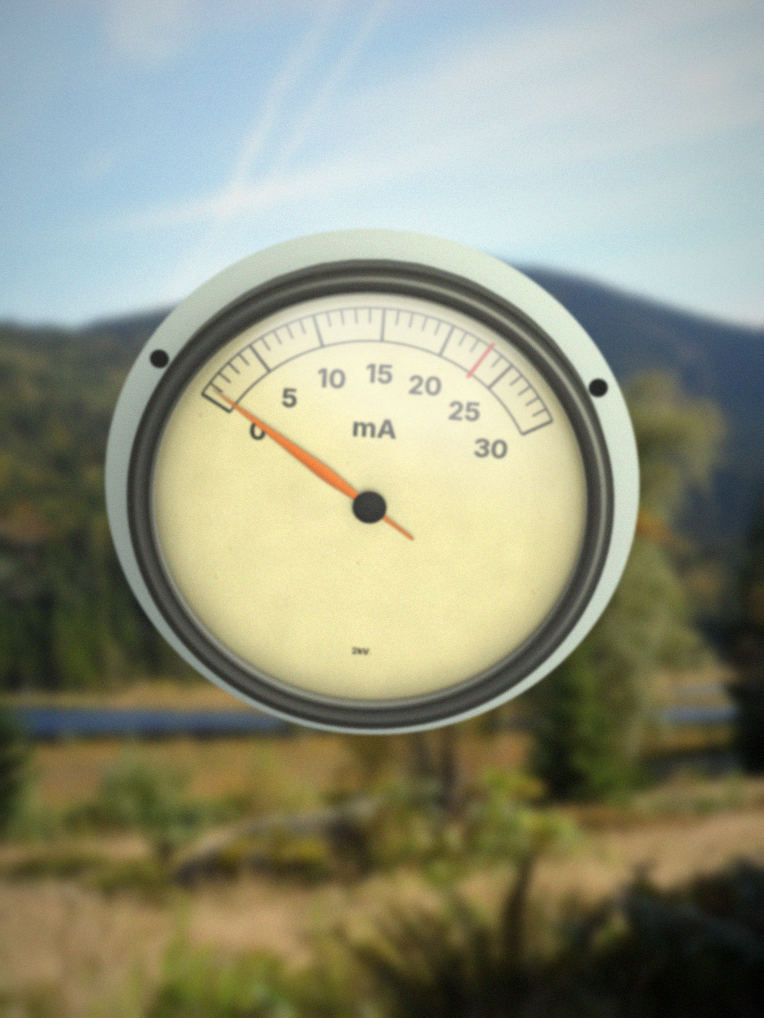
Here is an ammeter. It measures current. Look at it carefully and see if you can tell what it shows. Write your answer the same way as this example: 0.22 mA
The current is 1 mA
